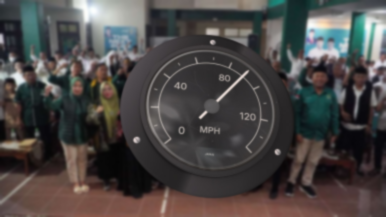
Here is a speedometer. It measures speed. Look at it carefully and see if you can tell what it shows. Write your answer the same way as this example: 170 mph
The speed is 90 mph
